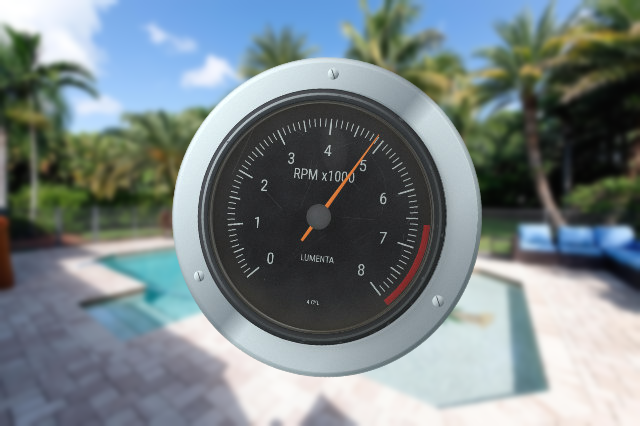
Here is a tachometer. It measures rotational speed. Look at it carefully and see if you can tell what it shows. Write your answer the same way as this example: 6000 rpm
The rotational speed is 4900 rpm
